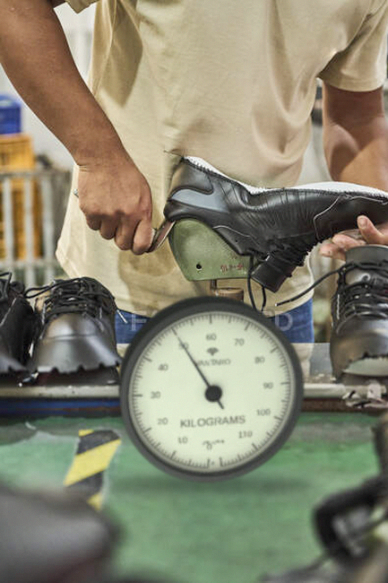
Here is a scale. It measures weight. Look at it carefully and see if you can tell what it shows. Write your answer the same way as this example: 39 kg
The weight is 50 kg
